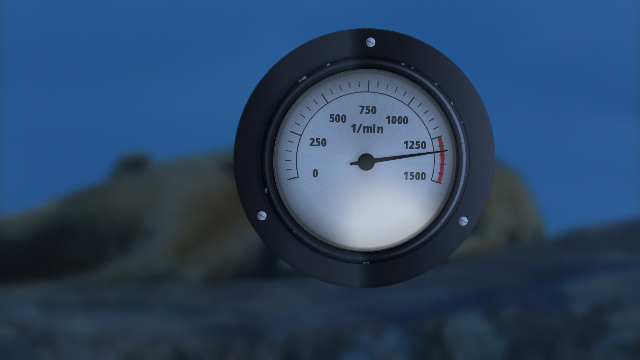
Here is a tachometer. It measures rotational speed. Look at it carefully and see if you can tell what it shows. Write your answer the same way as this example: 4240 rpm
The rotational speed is 1325 rpm
